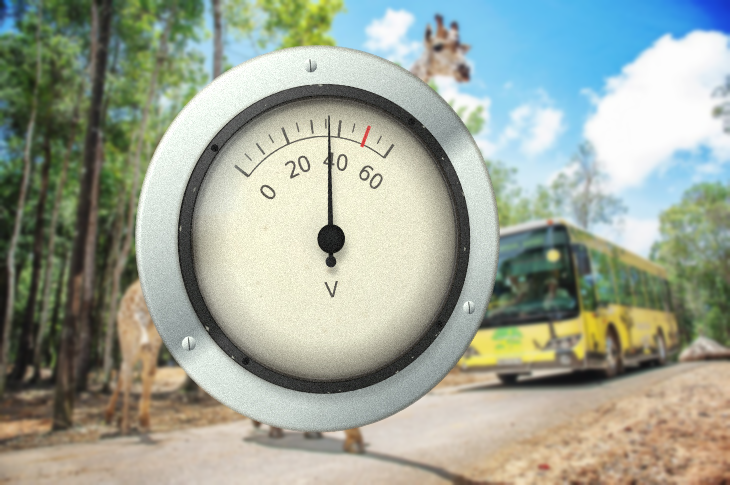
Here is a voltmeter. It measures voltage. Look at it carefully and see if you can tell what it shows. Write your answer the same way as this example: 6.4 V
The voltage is 35 V
